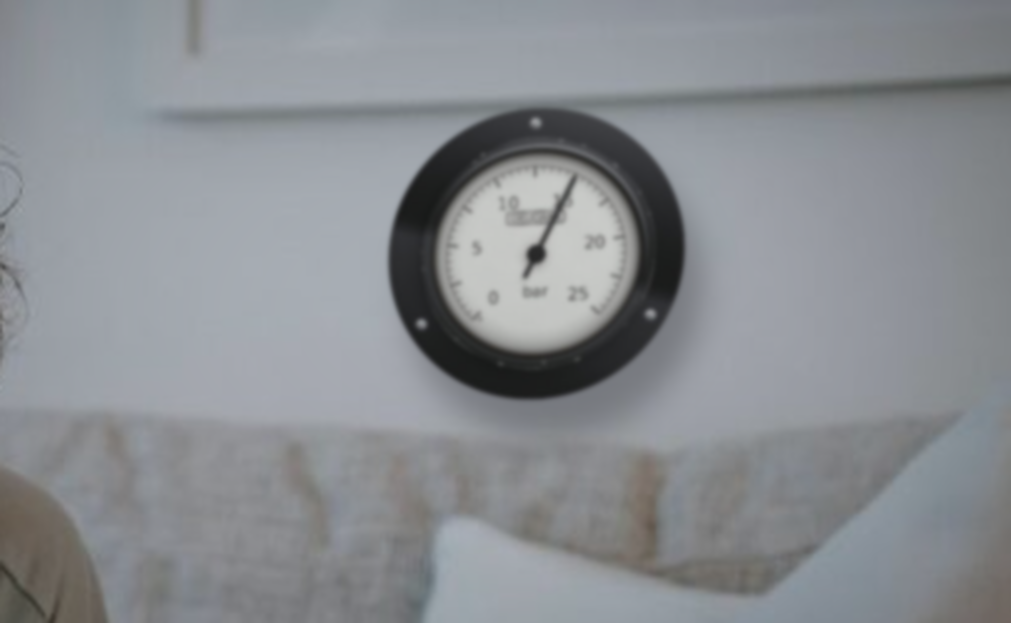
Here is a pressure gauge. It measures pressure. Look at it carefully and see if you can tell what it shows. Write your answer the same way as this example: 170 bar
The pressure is 15 bar
